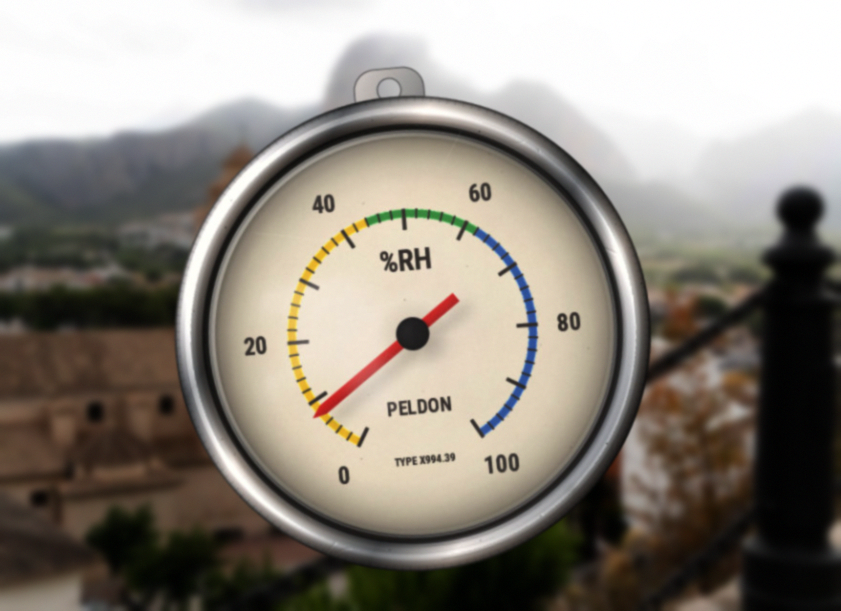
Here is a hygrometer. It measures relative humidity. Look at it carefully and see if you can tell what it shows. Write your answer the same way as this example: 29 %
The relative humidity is 8 %
